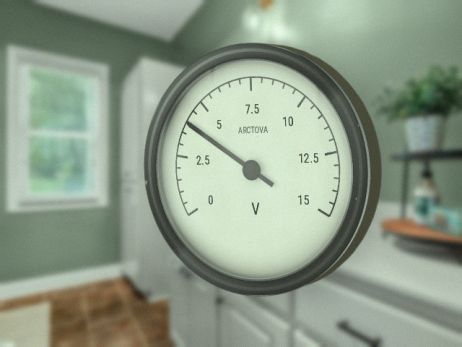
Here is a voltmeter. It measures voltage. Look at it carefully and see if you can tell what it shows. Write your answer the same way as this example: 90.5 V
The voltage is 4 V
